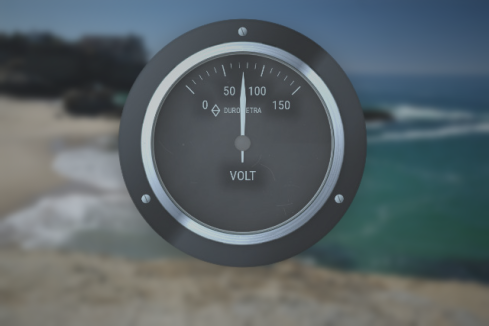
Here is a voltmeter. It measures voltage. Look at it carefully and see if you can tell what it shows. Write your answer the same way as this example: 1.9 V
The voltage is 75 V
